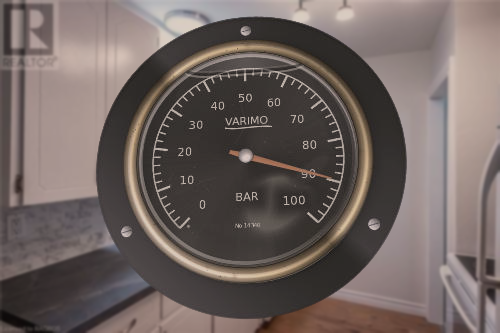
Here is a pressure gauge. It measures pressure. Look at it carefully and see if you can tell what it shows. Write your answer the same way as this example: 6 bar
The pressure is 90 bar
